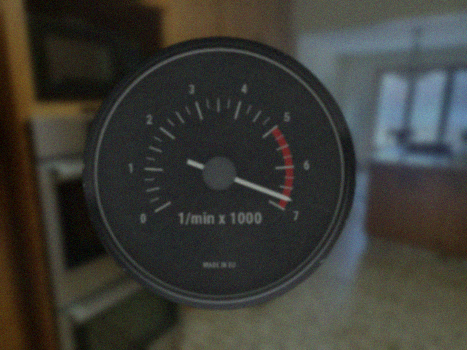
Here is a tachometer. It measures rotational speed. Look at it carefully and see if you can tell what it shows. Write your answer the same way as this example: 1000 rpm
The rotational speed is 6750 rpm
